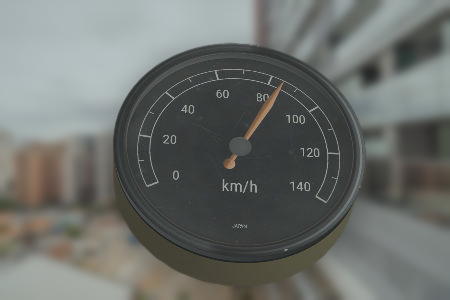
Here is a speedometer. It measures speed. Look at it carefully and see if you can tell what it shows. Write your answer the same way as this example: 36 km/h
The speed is 85 km/h
